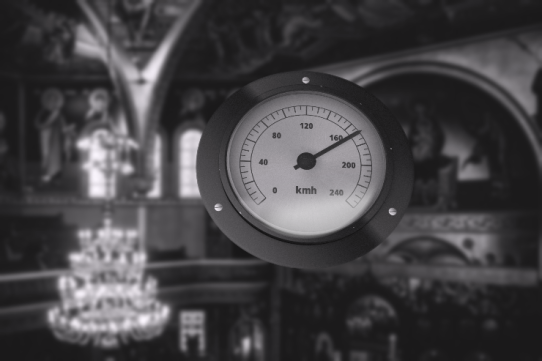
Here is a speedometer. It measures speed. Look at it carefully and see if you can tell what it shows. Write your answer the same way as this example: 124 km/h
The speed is 170 km/h
